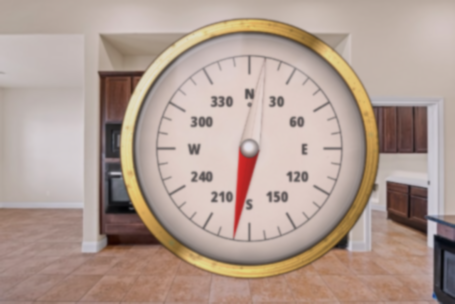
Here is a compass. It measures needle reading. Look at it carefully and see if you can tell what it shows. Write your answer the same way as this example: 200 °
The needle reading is 190 °
